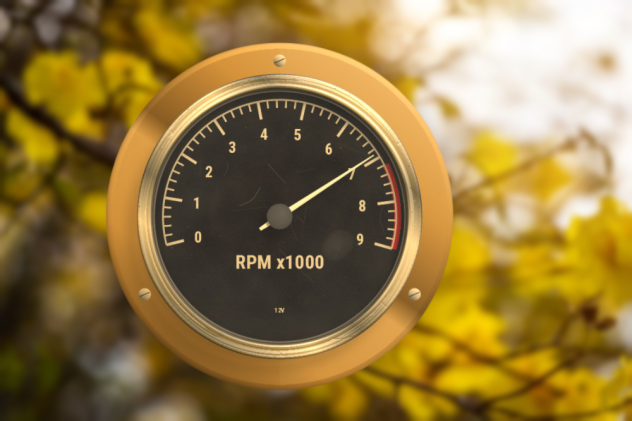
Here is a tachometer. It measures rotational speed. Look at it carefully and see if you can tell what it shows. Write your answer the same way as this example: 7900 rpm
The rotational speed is 6900 rpm
